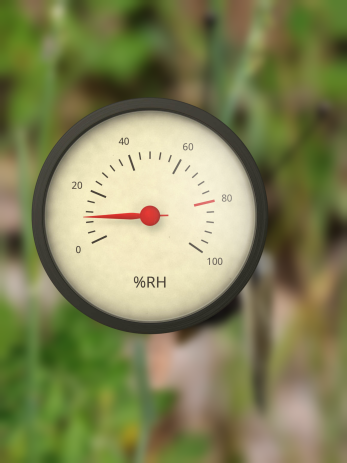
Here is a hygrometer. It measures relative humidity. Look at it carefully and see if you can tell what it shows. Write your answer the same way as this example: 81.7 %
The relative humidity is 10 %
